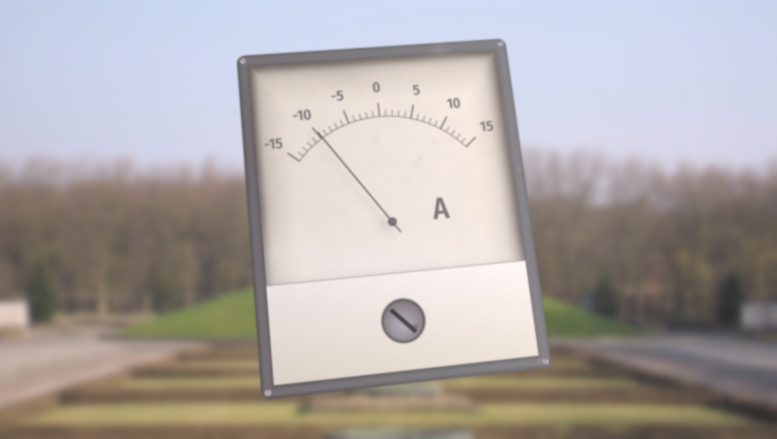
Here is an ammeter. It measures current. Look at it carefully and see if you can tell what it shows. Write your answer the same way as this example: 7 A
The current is -10 A
